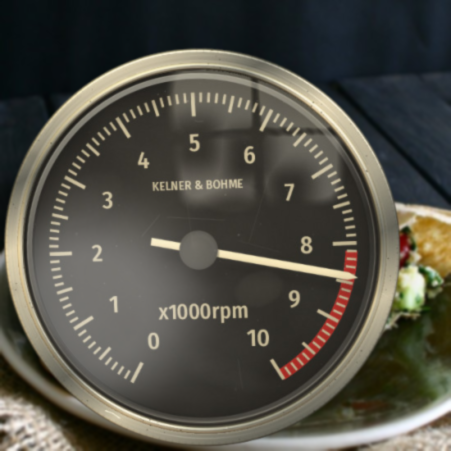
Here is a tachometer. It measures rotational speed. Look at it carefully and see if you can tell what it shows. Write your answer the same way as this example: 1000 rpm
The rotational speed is 8400 rpm
